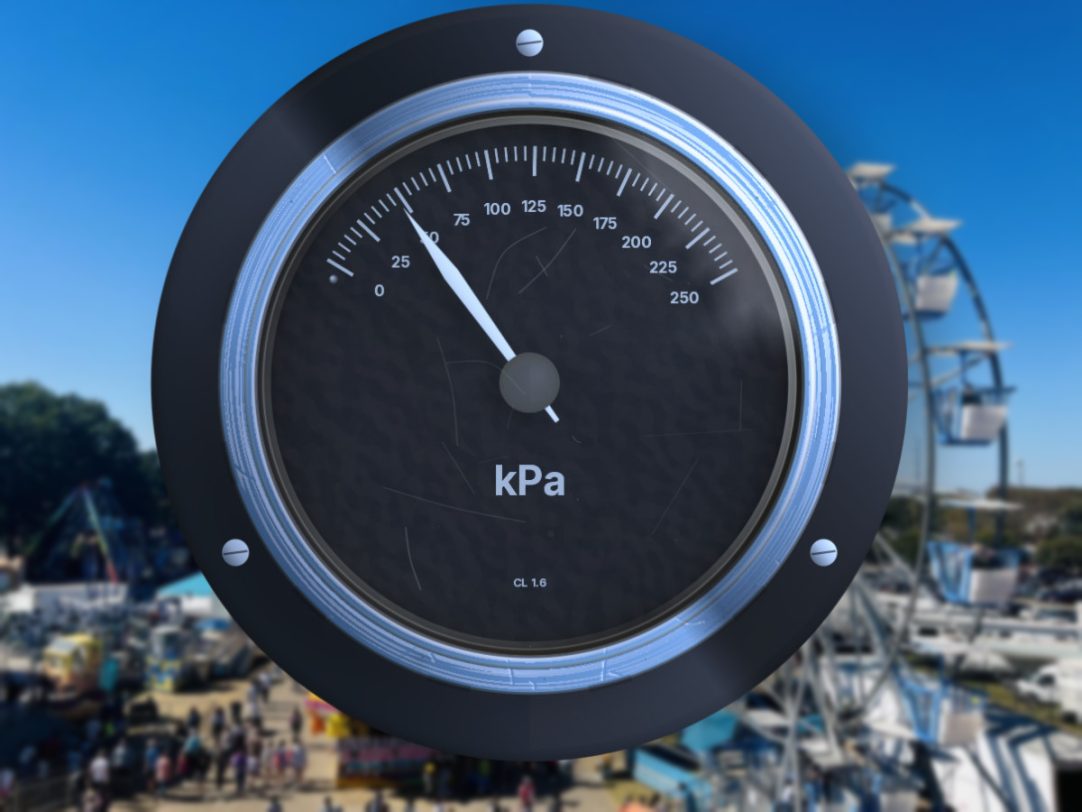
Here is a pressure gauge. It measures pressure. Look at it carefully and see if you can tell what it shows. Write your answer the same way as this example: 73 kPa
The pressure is 47.5 kPa
